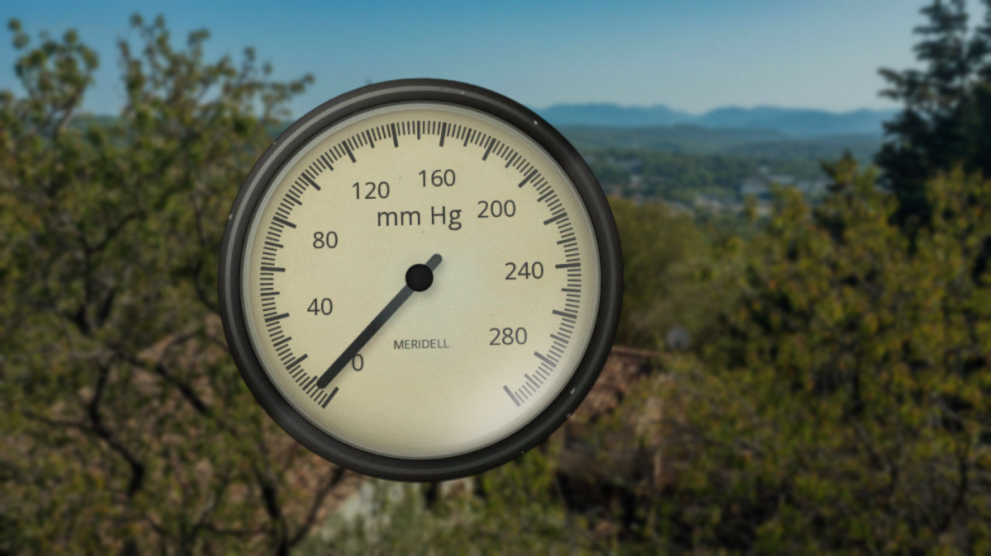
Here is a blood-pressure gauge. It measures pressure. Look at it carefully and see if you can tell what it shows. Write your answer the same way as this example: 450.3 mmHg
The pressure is 6 mmHg
